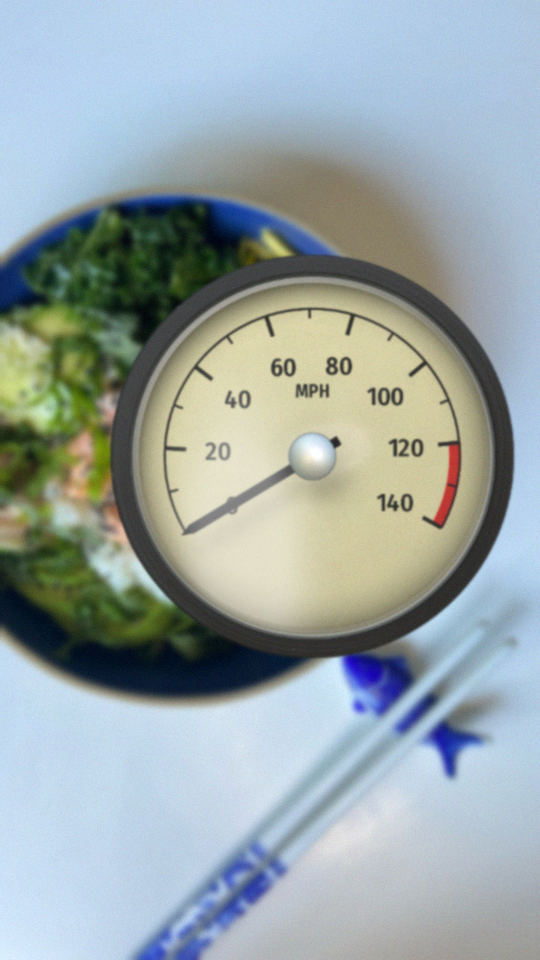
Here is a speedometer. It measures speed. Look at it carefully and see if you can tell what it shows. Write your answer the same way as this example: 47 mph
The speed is 0 mph
